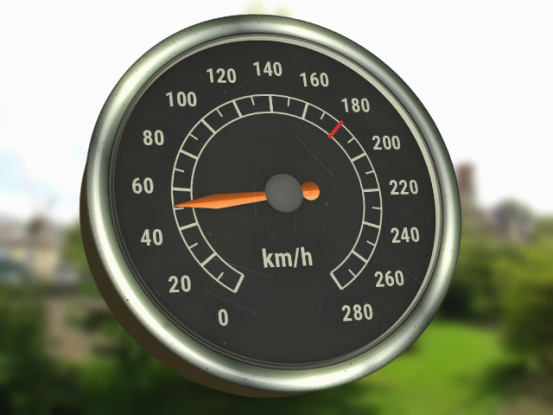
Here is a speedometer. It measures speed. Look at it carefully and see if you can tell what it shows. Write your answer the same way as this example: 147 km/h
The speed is 50 km/h
